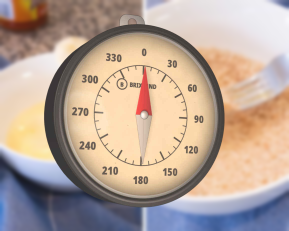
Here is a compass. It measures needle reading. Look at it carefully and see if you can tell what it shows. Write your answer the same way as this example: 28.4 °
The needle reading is 0 °
